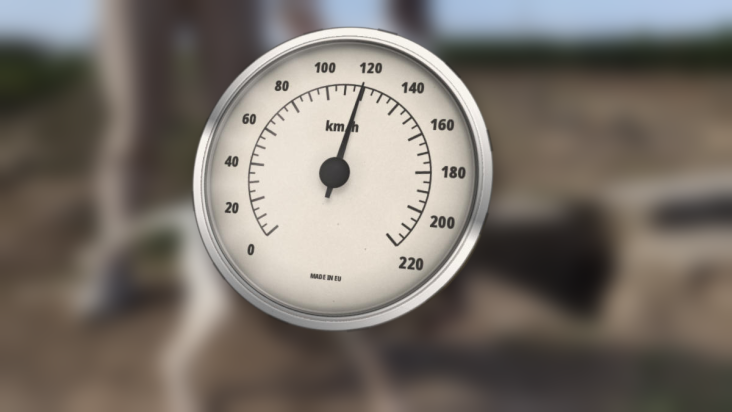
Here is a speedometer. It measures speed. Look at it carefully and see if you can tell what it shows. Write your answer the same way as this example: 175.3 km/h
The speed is 120 km/h
